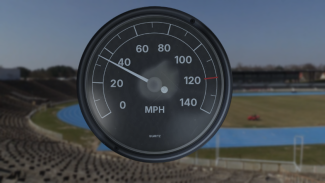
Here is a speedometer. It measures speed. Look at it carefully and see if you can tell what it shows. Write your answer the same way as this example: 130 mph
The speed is 35 mph
